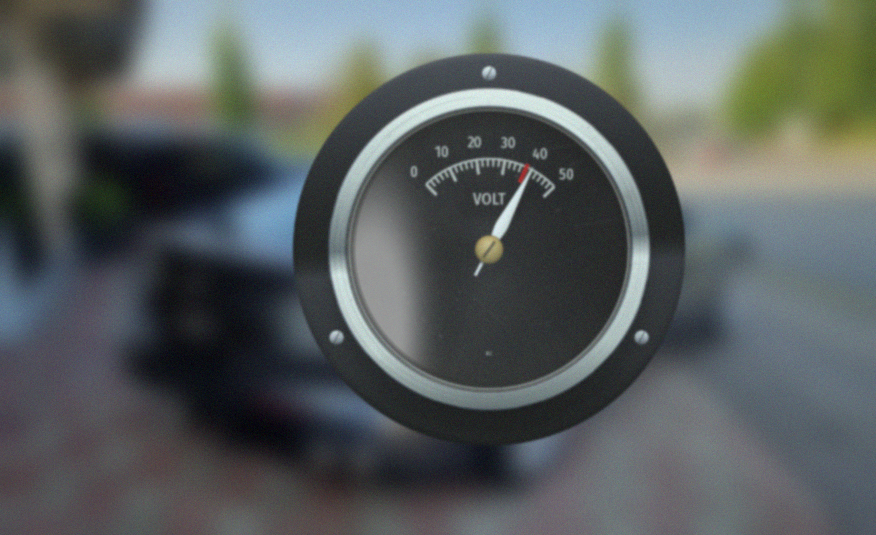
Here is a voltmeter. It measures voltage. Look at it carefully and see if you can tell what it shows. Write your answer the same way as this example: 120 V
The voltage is 40 V
